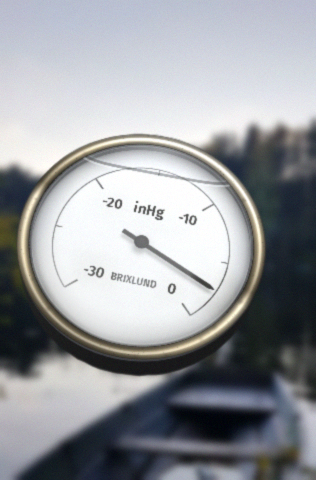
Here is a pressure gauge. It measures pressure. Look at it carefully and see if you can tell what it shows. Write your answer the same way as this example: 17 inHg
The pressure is -2.5 inHg
